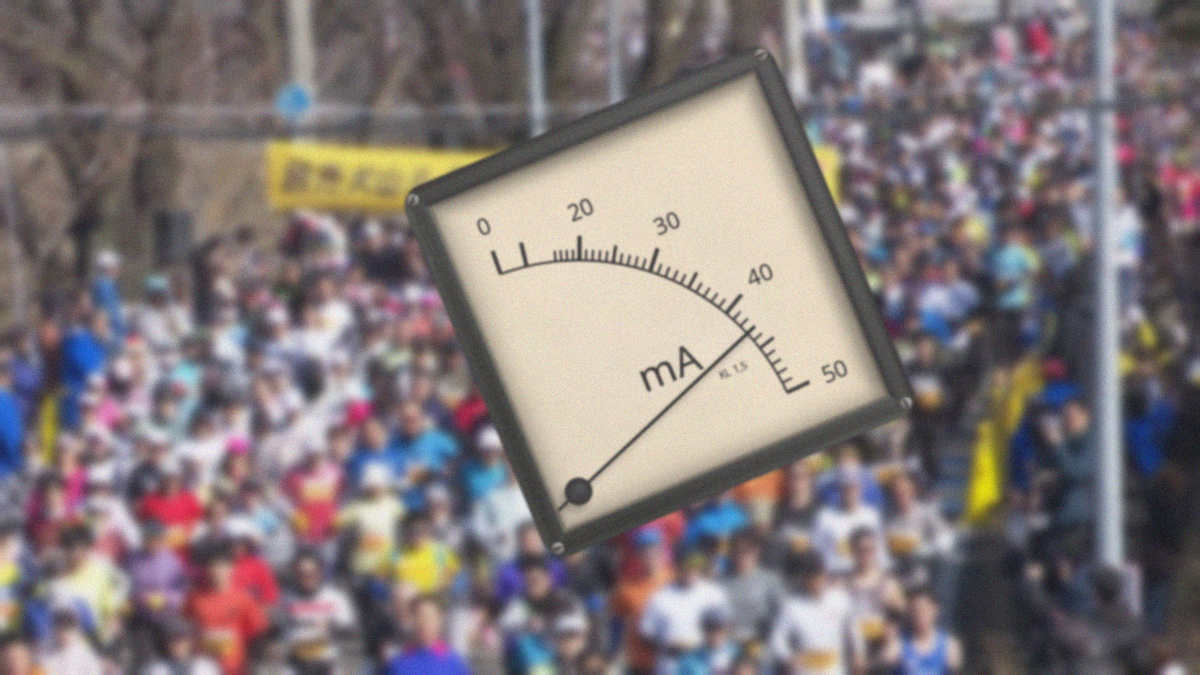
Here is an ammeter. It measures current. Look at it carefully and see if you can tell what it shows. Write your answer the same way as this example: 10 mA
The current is 43 mA
